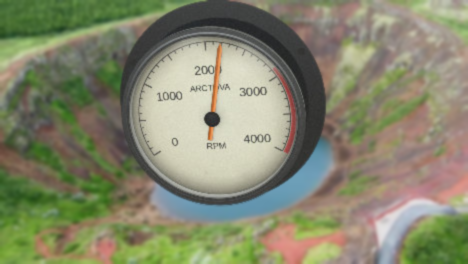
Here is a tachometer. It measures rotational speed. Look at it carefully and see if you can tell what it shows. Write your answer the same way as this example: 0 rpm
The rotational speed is 2200 rpm
